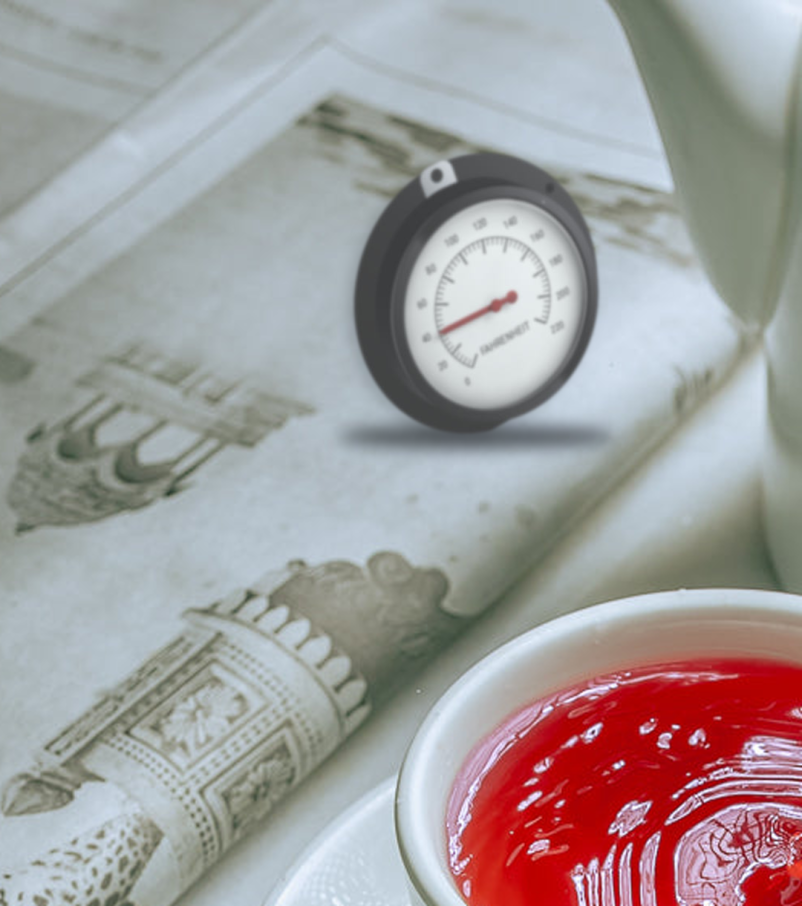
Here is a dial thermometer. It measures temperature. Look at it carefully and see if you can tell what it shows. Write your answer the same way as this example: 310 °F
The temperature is 40 °F
